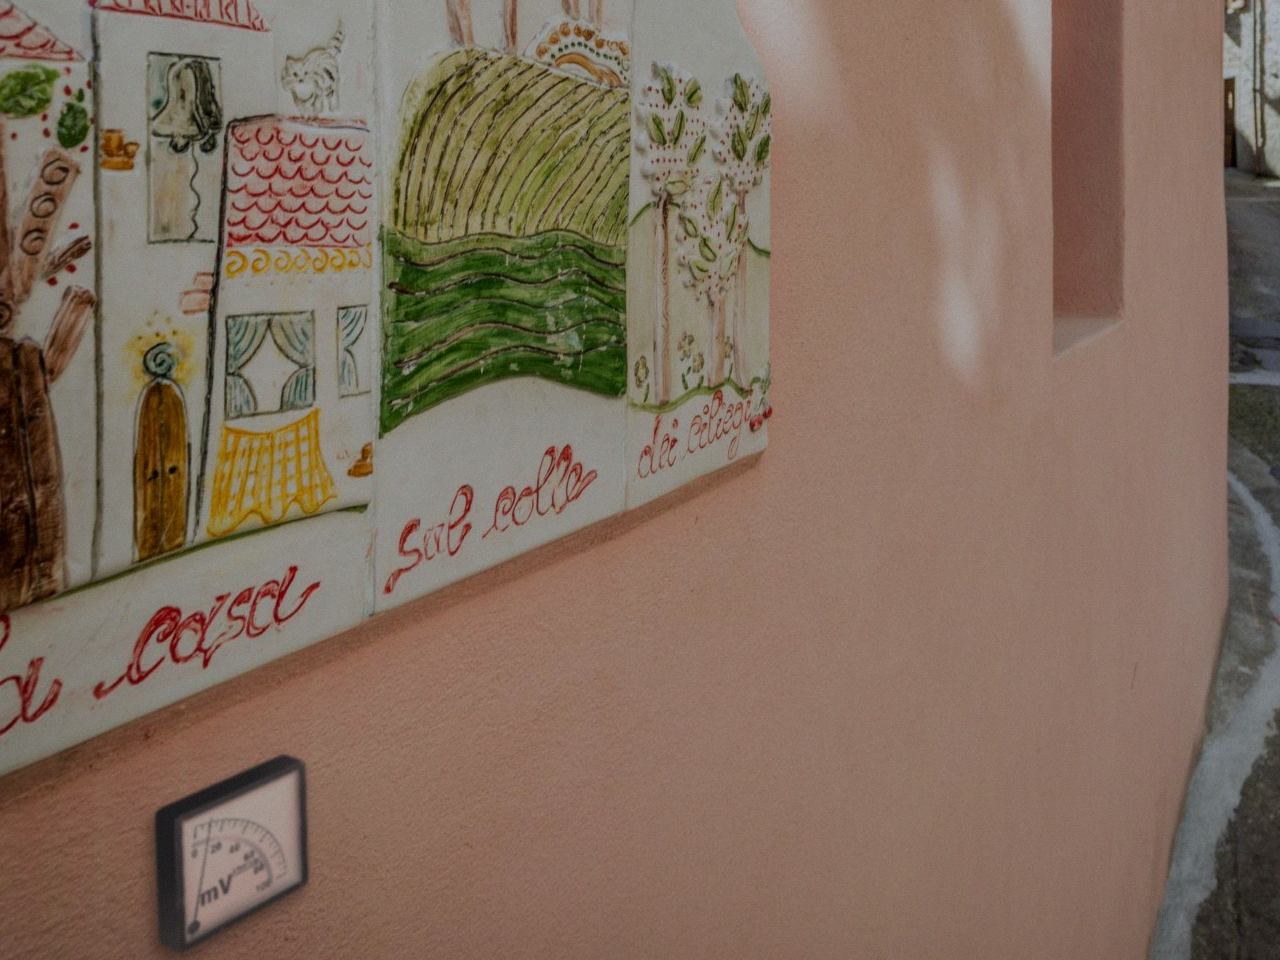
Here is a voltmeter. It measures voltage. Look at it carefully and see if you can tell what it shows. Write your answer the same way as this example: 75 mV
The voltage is 10 mV
